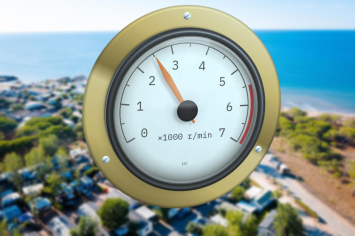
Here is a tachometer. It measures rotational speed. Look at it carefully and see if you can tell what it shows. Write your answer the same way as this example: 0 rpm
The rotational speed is 2500 rpm
